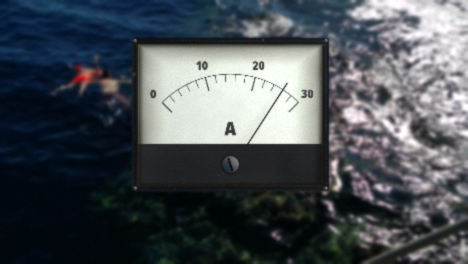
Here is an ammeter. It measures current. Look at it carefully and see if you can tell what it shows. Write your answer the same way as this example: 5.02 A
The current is 26 A
